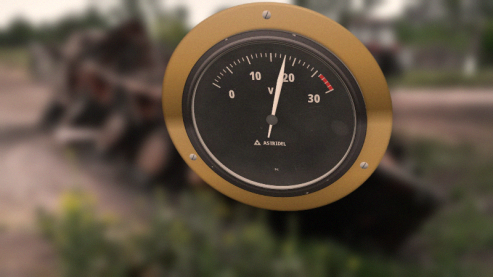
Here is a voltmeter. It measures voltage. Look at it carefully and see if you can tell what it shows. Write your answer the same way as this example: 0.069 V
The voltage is 18 V
